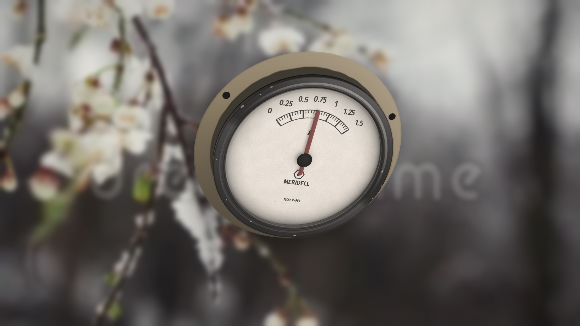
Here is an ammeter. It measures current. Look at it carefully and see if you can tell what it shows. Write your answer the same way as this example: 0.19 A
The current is 0.75 A
